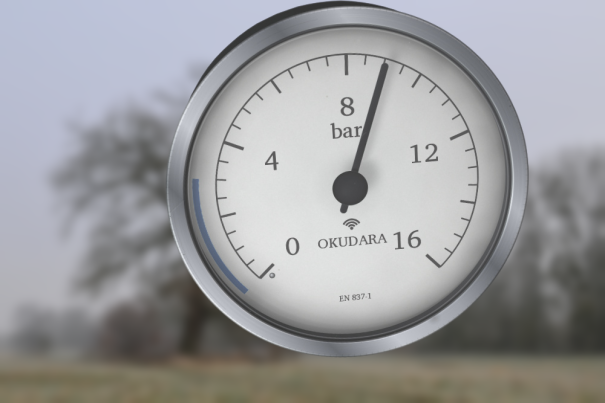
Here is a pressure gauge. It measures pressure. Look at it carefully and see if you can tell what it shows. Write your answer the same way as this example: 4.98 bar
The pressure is 9 bar
